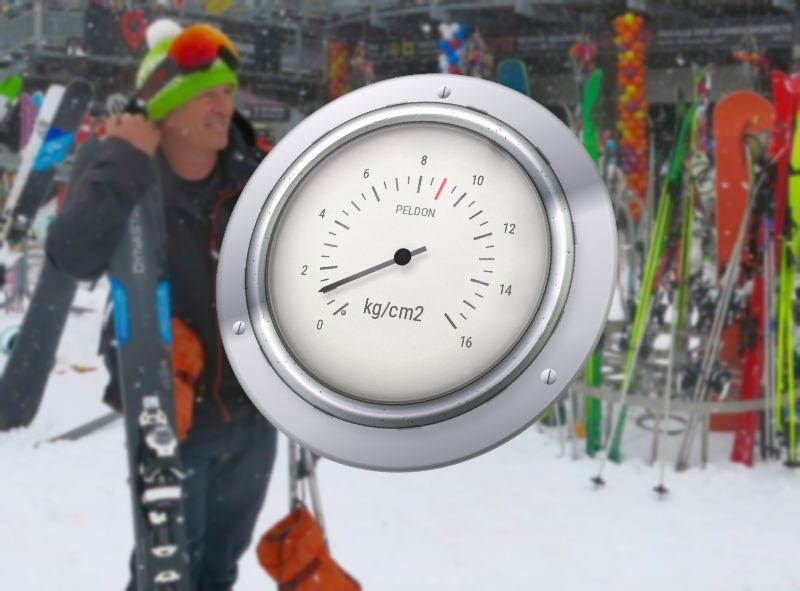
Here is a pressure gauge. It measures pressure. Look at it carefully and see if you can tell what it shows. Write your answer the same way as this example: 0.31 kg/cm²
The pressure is 1 kg/cm²
